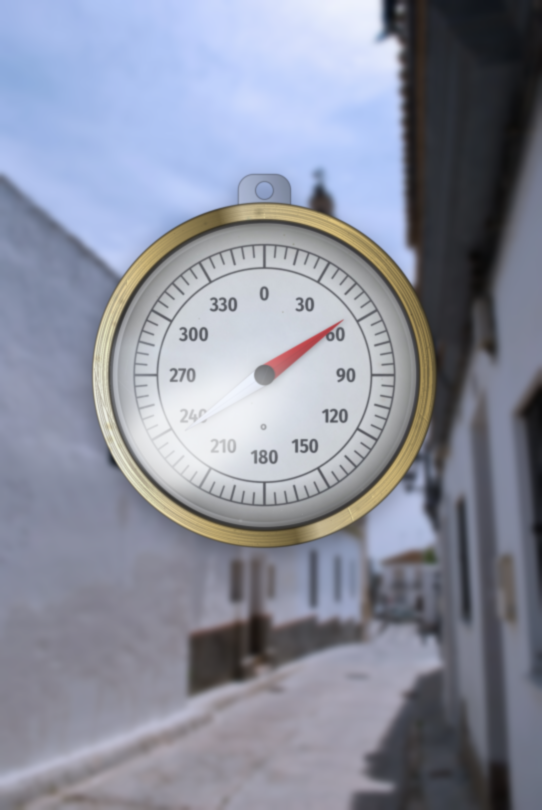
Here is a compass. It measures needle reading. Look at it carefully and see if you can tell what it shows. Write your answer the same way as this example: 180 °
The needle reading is 55 °
